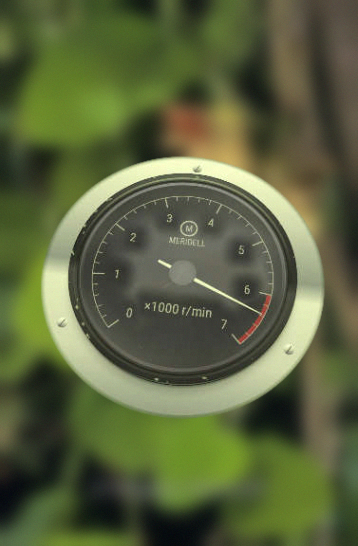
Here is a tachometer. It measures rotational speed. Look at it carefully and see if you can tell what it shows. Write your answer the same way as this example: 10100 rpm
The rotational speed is 6400 rpm
